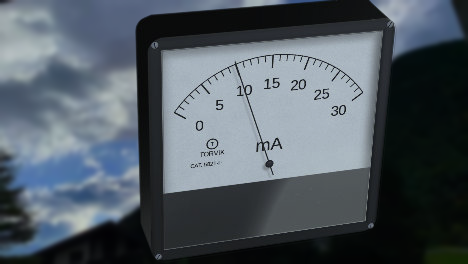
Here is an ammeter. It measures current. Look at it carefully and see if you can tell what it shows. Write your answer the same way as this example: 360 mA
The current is 10 mA
